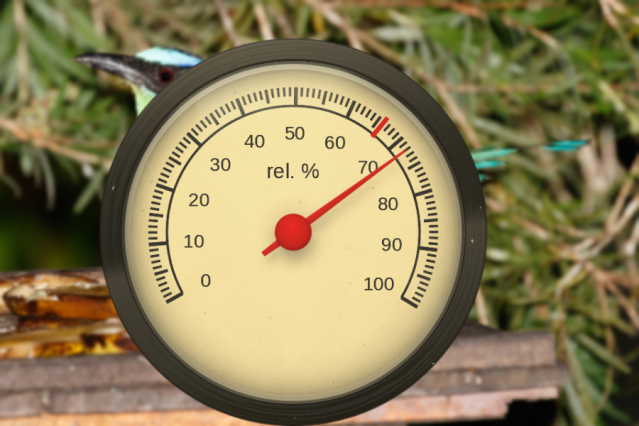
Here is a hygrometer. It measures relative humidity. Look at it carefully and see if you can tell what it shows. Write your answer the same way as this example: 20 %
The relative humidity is 72 %
